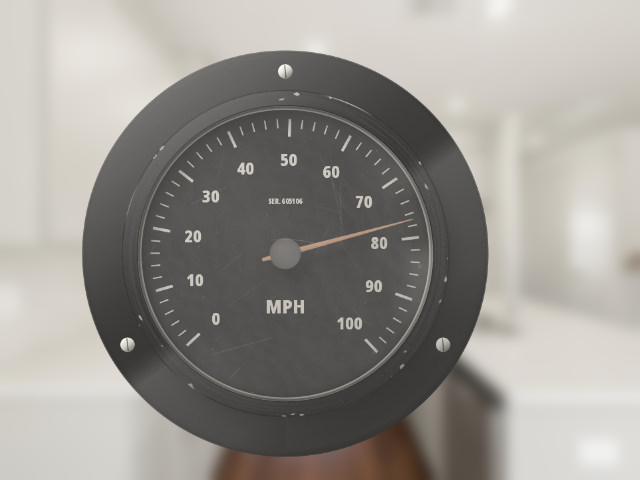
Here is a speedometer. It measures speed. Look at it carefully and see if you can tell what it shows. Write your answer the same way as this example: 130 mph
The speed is 77 mph
